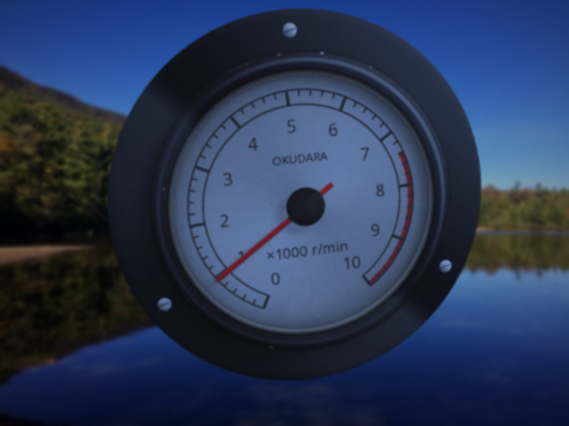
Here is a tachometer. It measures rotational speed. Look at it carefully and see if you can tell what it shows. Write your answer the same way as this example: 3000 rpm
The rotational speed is 1000 rpm
